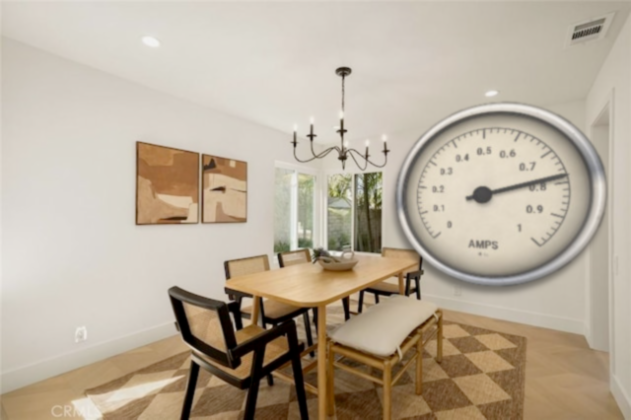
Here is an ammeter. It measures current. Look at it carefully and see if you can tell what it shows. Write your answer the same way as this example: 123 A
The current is 0.78 A
